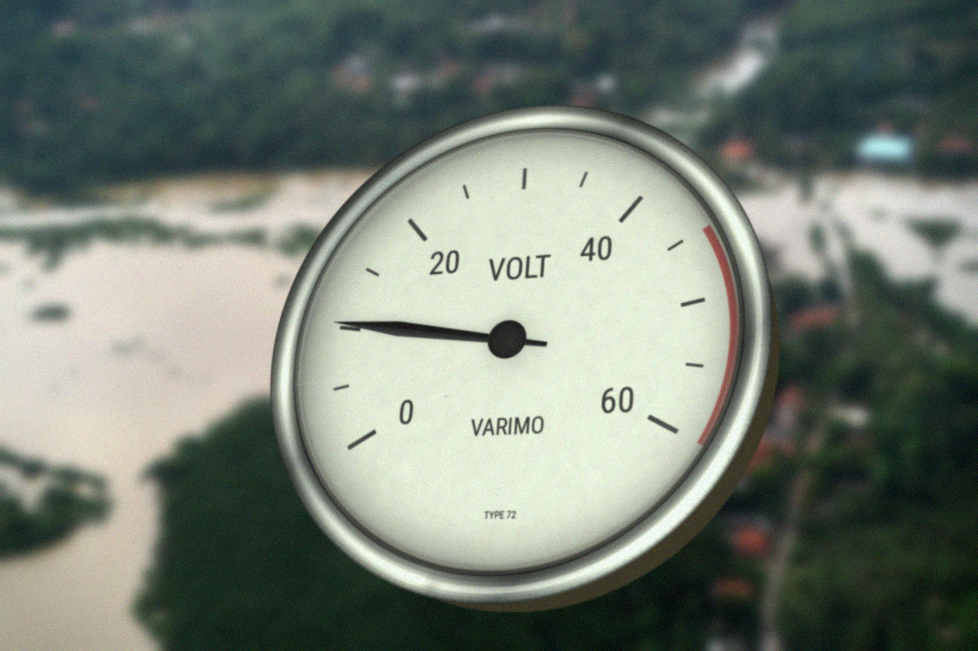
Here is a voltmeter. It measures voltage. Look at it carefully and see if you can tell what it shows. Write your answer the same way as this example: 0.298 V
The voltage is 10 V
